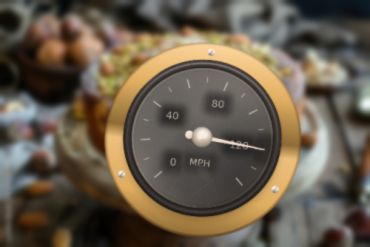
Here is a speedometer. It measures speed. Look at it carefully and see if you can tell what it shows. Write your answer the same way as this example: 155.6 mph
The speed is 120 mph
